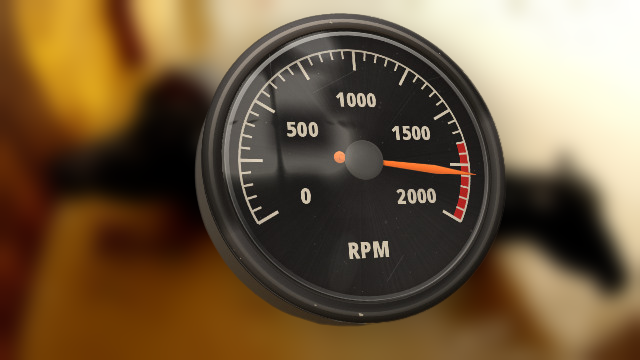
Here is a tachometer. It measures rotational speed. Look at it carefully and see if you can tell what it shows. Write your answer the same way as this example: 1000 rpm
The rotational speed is 1800 rpm
